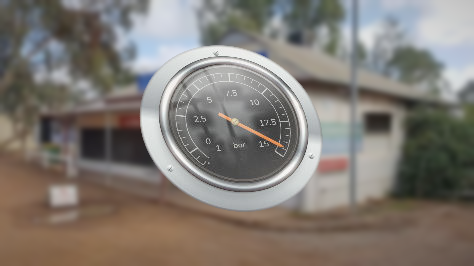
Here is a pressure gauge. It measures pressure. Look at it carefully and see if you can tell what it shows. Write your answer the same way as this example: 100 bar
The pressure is 14.5 bar
